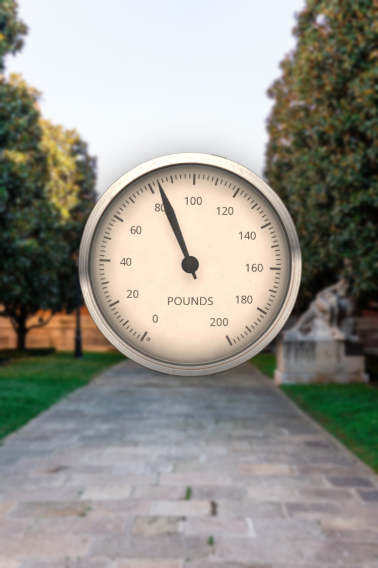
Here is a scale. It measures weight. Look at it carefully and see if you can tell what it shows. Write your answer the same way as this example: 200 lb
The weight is 84 lb
